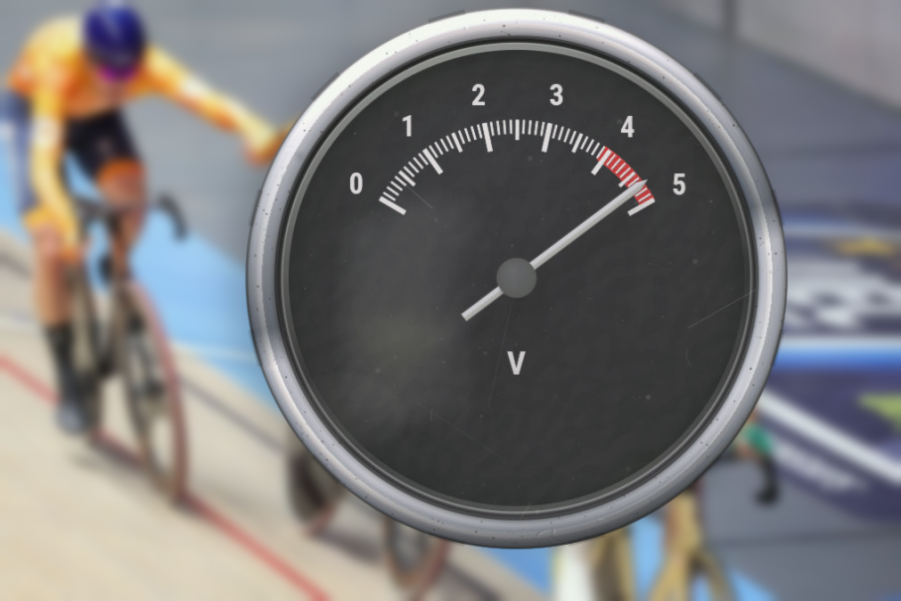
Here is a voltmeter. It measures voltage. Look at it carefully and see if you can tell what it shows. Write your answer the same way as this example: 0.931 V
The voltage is 4.7 V
